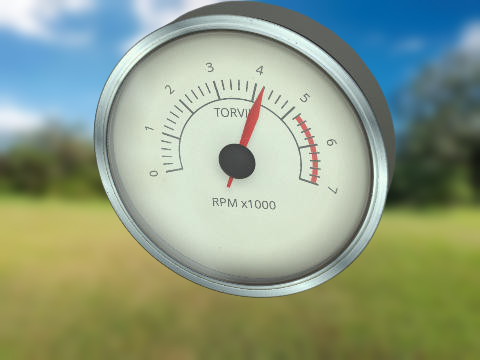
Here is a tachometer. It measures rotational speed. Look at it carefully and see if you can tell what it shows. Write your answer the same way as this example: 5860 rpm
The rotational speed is 4200 rpm
